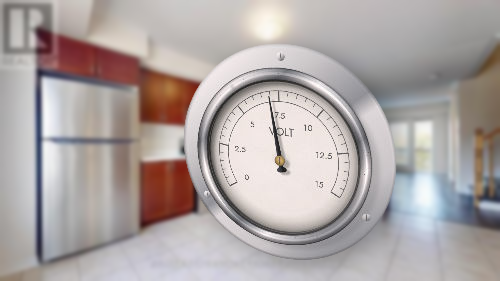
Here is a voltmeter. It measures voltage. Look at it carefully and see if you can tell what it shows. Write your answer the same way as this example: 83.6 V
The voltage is 7 V
